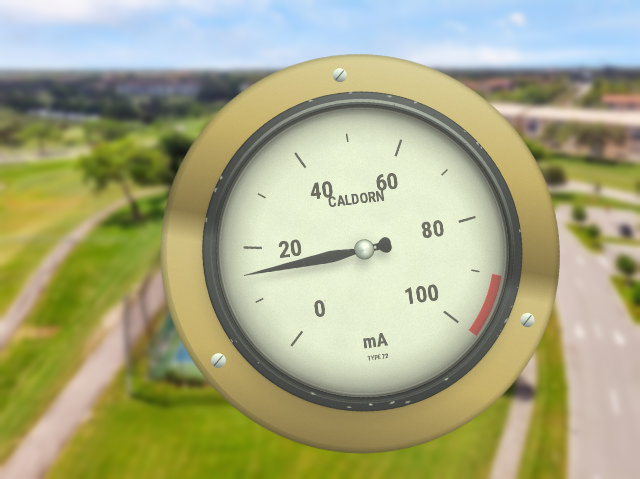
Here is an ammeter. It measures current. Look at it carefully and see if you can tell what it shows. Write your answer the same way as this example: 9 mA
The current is 15 mA
